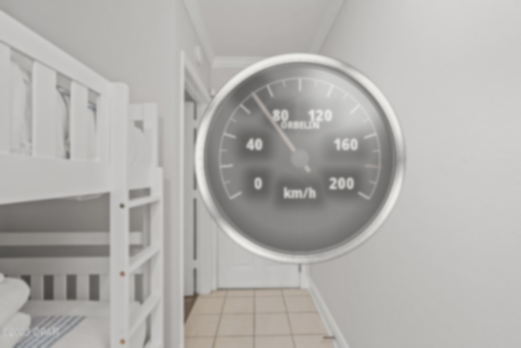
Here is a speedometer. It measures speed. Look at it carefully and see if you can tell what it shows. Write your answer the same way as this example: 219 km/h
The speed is 70 km/h
